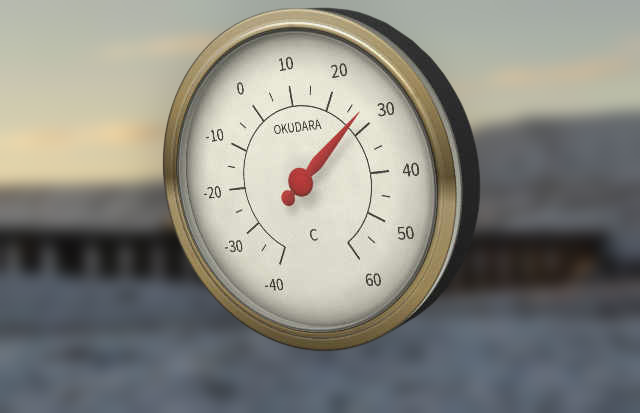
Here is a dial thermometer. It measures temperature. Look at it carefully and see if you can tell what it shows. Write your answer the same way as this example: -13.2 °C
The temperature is 27.5 °C
